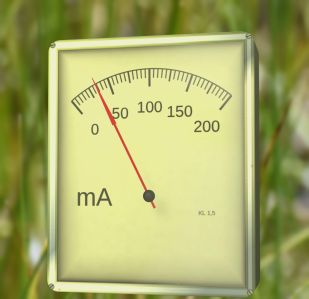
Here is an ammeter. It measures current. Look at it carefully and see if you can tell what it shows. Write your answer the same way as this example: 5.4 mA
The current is 35 mA
